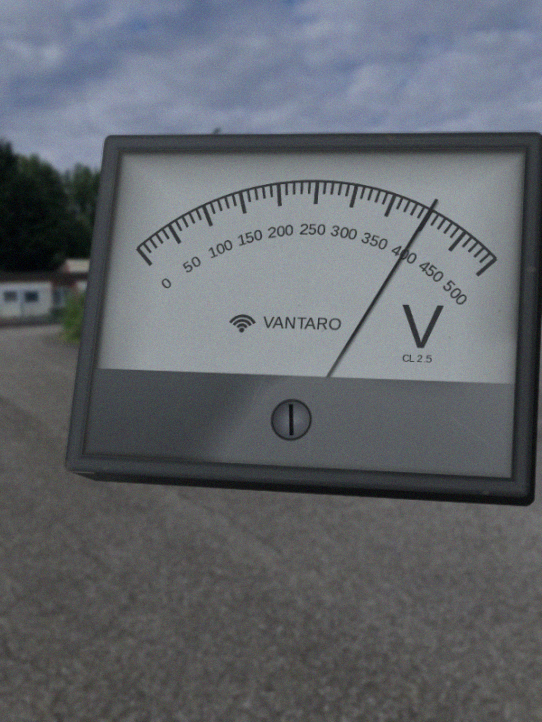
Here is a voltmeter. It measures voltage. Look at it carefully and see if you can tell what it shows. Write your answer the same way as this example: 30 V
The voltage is 400 V
